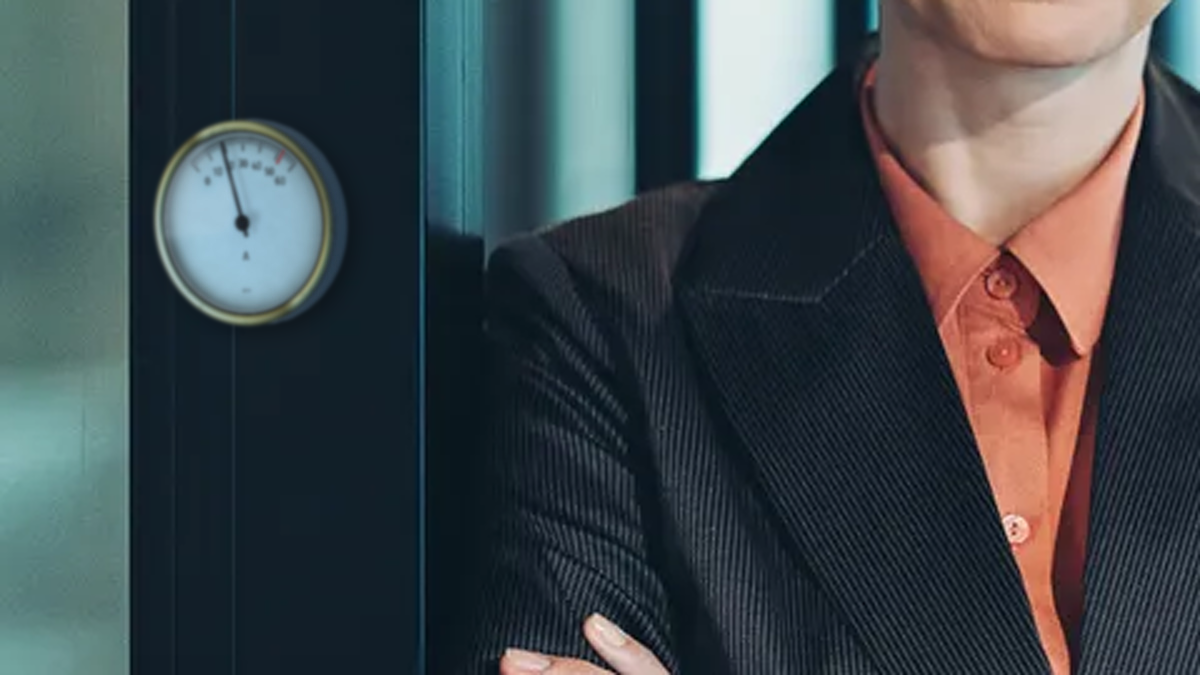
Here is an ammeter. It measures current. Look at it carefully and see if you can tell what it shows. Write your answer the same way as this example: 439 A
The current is 20 A
